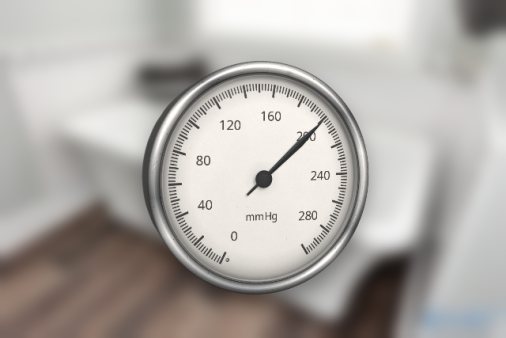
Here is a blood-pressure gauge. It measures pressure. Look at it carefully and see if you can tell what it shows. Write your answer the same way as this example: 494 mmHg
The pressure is 200 mmHg
